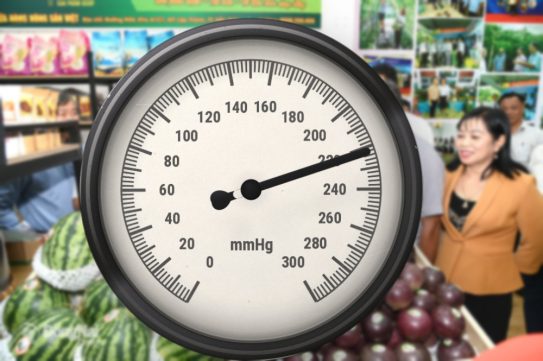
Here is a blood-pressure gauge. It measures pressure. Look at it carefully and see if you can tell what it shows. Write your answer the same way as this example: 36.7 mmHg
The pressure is 222 mmHg
